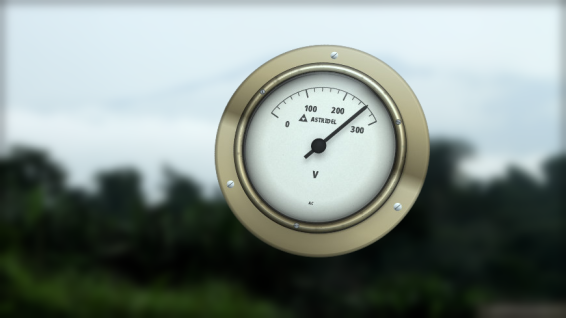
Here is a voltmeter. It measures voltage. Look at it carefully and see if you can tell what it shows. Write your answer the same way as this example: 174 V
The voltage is 260 V
